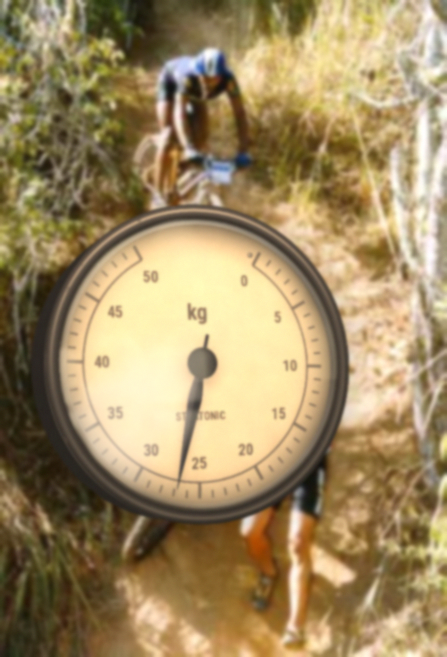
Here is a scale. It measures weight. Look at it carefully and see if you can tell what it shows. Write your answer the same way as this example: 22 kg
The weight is 27 kg
